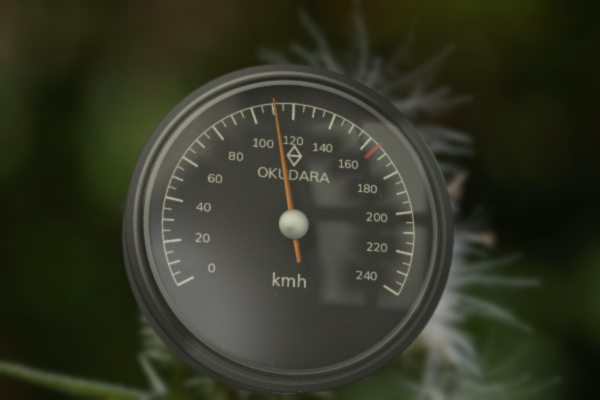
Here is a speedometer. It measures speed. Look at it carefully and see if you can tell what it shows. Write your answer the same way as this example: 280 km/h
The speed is 110 km/h
